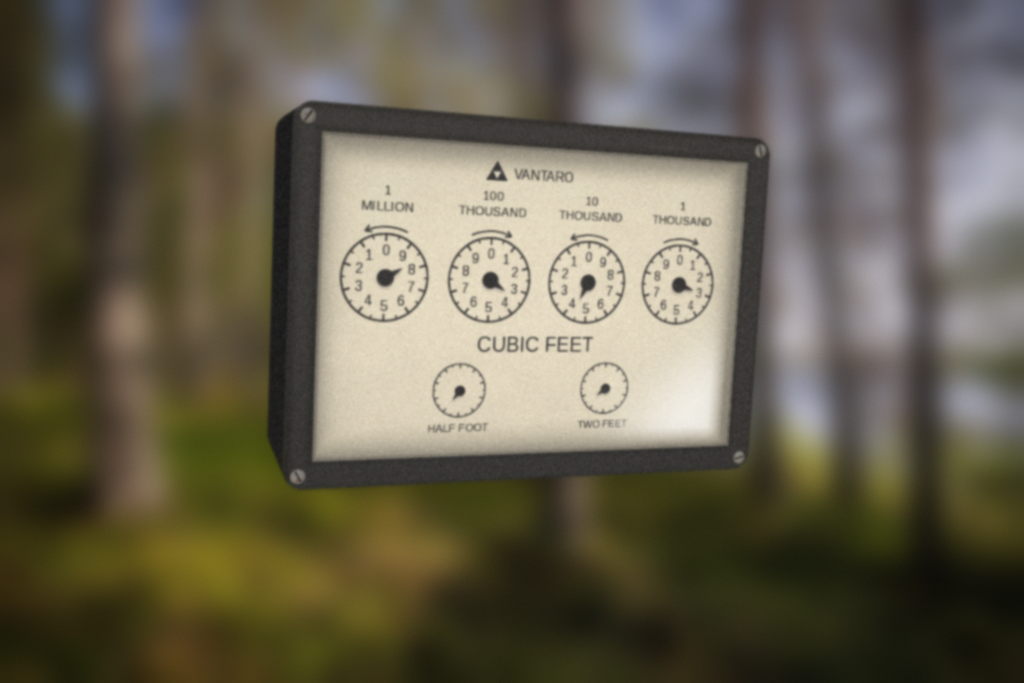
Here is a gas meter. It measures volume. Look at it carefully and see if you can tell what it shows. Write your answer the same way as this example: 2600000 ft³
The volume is 834300 ft³
